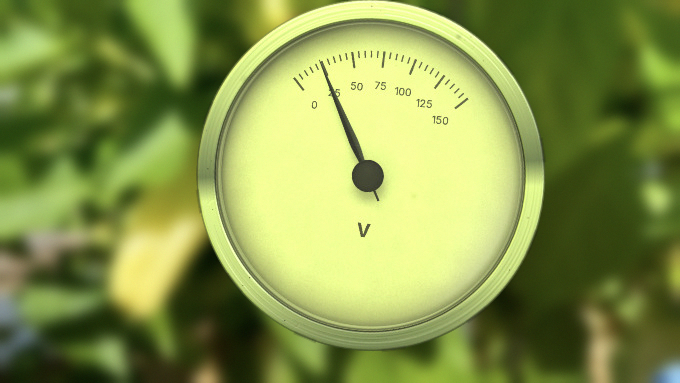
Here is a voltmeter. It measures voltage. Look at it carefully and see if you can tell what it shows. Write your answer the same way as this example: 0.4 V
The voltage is 25 V
